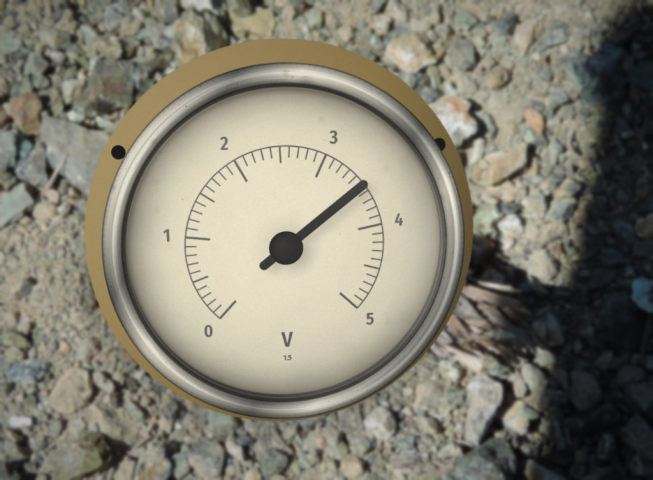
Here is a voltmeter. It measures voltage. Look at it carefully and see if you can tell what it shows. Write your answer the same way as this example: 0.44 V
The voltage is 3.5 V
